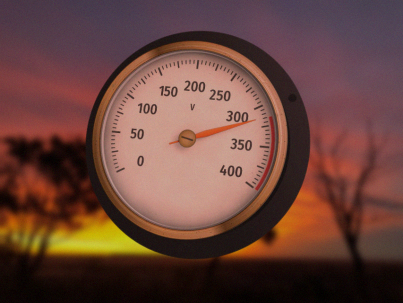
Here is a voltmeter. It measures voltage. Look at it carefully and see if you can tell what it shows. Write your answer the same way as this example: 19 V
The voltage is 315 V
